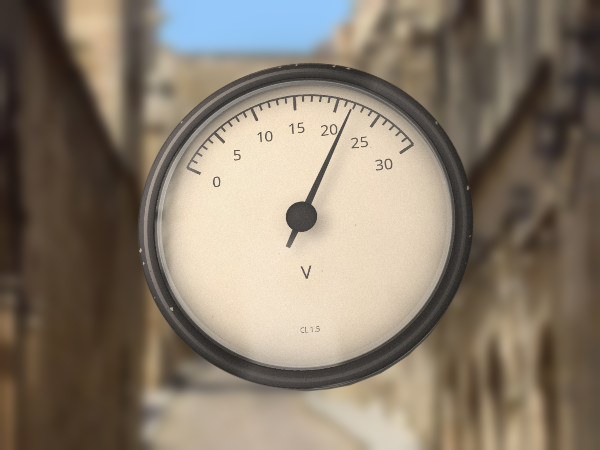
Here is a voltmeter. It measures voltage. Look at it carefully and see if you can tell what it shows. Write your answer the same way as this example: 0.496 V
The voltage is 22 V
